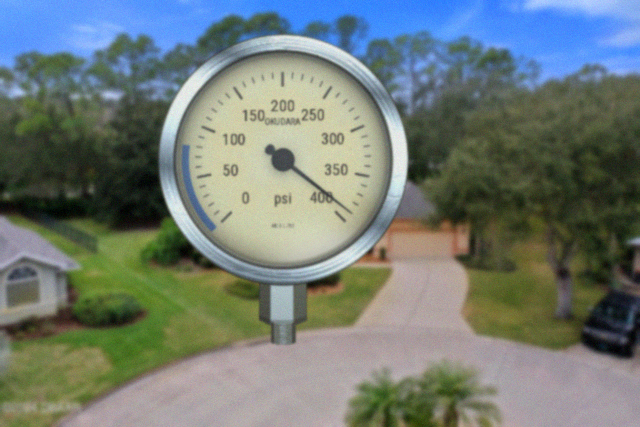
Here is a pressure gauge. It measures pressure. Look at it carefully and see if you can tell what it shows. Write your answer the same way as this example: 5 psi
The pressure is 390 psi
